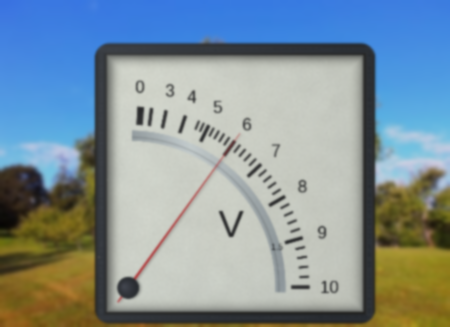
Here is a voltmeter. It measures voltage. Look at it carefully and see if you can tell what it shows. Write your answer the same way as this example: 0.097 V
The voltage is 6 V
